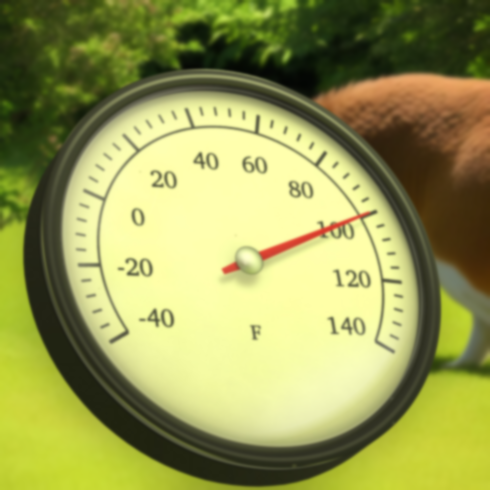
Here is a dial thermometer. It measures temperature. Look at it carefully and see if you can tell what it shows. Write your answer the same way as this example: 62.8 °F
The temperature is 100 °F
